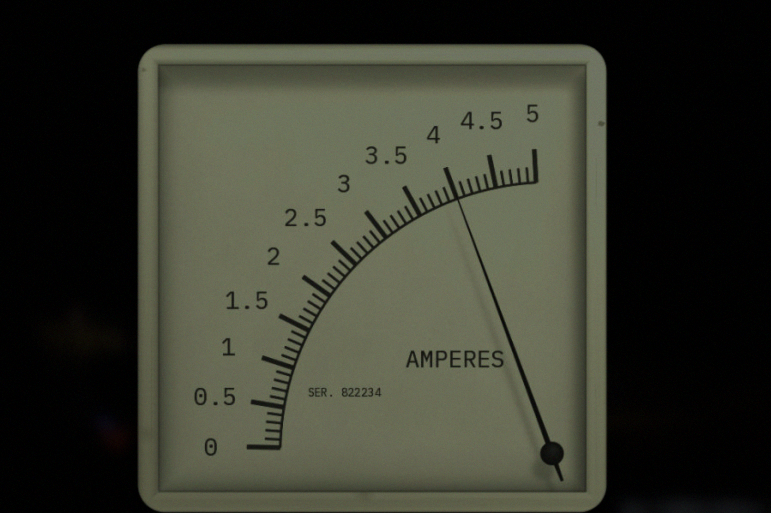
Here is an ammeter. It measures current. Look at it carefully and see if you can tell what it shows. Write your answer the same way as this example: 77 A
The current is 4 A
